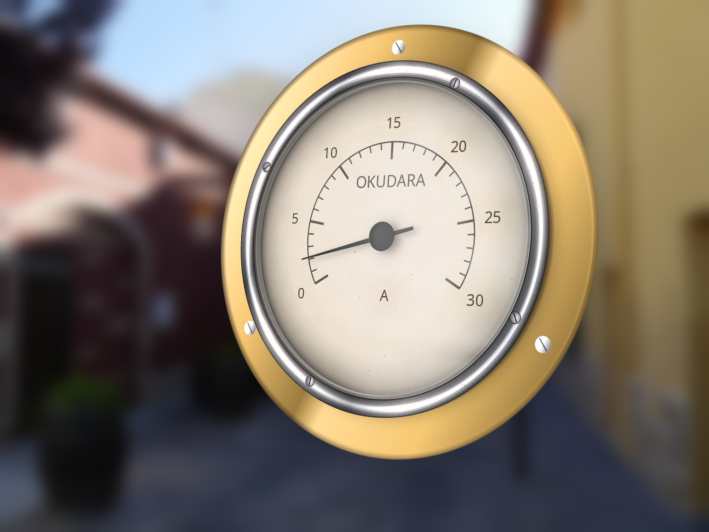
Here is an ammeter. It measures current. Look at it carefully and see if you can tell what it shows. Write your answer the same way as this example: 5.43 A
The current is 2 A
